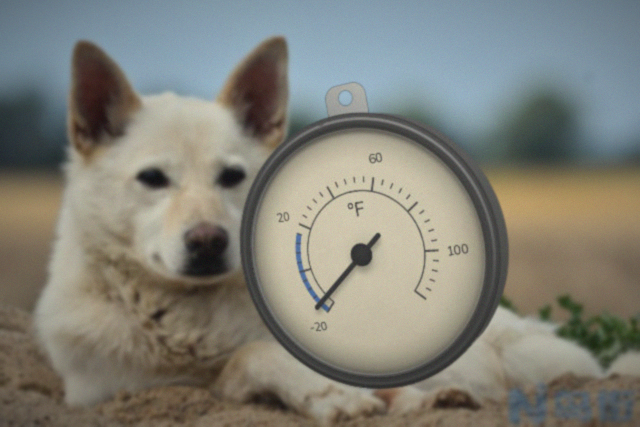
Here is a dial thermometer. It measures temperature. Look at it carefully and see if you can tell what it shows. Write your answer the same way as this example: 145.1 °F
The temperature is -16 °F
